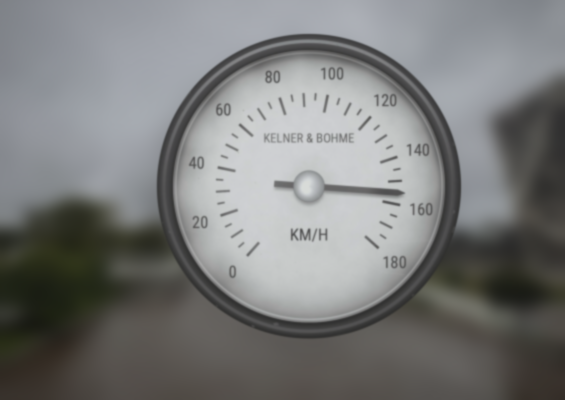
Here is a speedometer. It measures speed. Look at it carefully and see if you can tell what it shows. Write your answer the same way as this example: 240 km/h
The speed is 155 km/h
